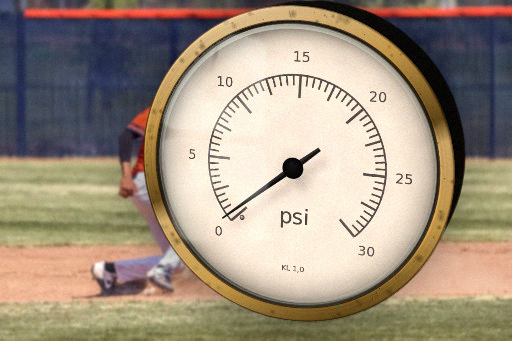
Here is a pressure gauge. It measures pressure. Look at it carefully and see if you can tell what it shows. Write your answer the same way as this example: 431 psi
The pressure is 0.5 psi
